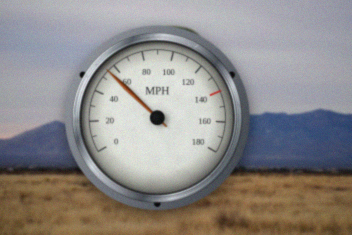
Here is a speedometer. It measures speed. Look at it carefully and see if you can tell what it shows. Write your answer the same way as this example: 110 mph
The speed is 55 mph
